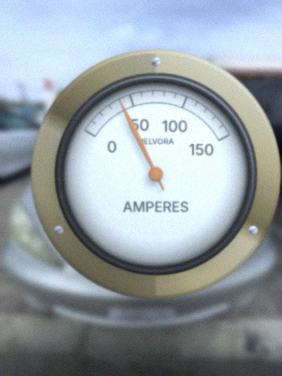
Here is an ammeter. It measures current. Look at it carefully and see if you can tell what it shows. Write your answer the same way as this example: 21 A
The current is 40 A
